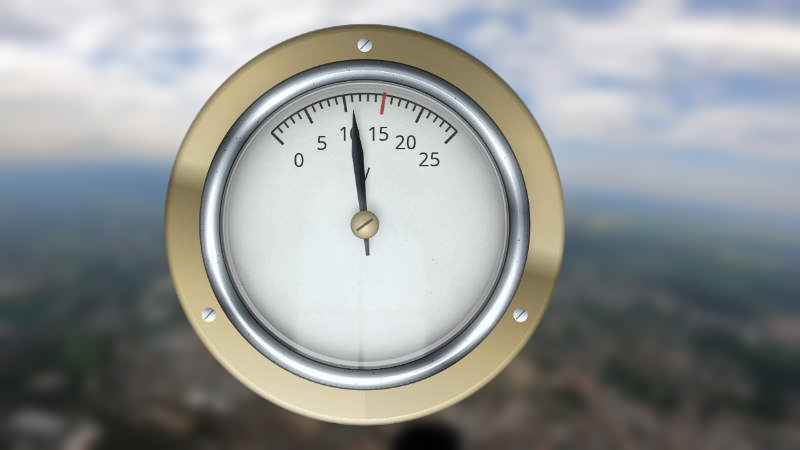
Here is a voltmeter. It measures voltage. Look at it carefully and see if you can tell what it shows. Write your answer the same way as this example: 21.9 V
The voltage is 11 V
